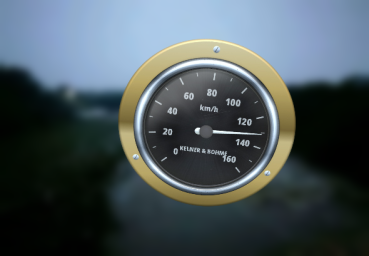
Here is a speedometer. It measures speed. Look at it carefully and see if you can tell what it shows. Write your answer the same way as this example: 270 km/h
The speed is 130 km/h
